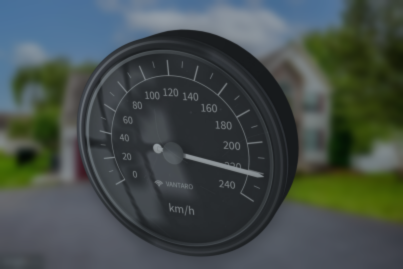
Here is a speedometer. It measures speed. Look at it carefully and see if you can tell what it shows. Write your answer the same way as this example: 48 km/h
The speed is 220 km/h
